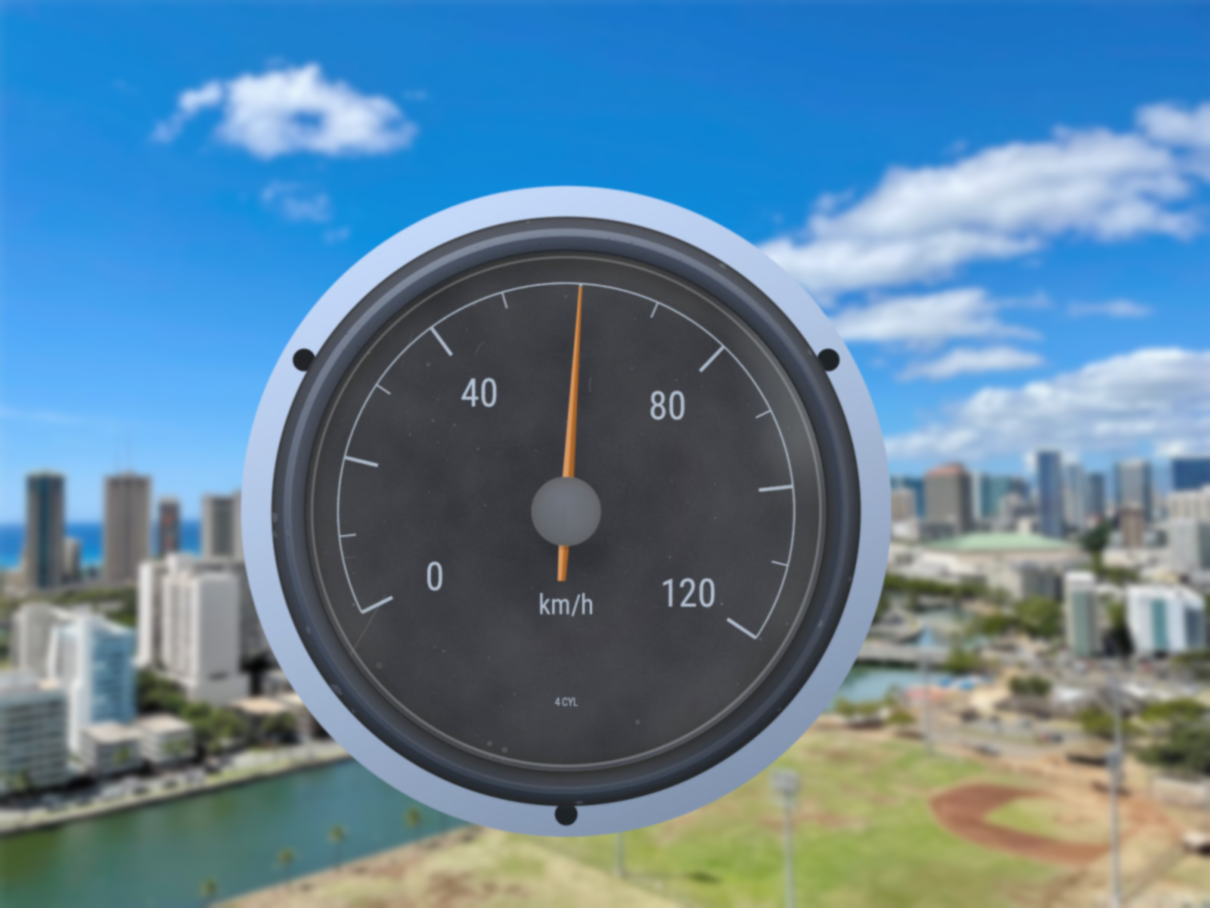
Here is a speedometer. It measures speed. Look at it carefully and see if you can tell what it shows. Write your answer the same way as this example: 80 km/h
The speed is 60 km/h
